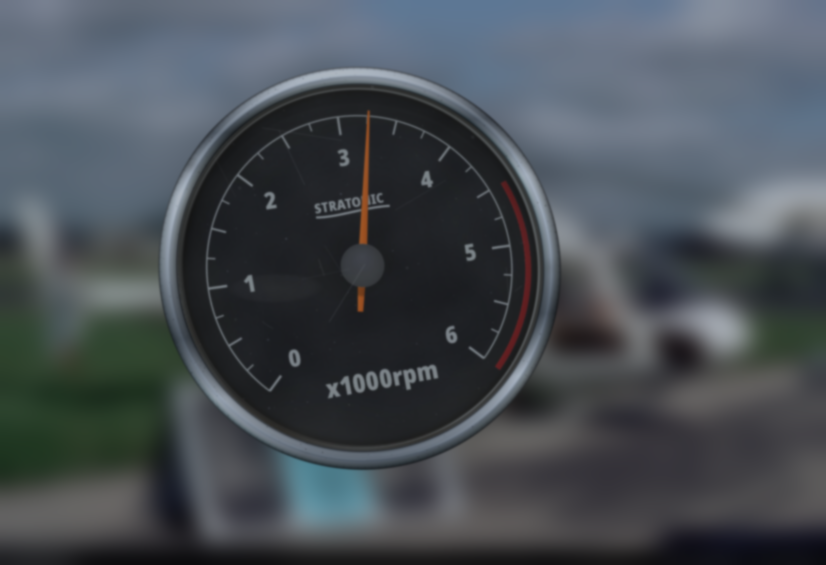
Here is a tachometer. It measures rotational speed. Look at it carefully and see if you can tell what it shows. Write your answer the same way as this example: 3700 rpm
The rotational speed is 3250 rpm
